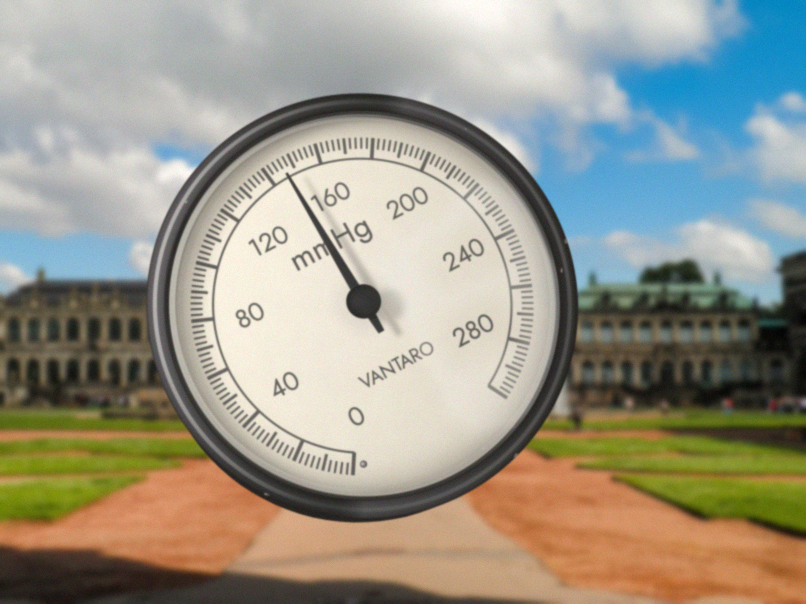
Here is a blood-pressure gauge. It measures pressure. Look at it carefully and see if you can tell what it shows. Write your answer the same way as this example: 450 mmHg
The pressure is 146 mmHg
